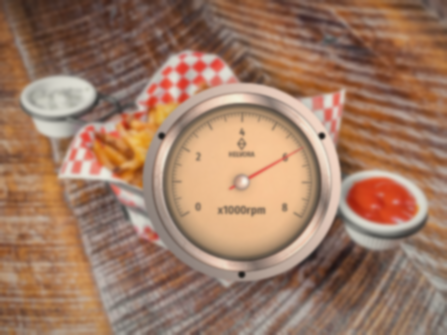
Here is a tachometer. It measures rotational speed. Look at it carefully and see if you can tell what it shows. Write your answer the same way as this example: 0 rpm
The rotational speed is 6000 rpm
